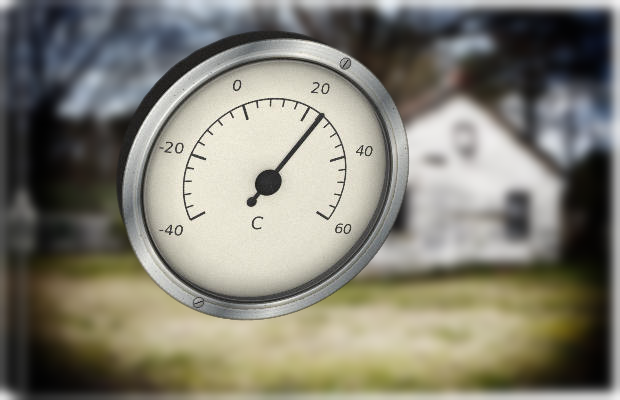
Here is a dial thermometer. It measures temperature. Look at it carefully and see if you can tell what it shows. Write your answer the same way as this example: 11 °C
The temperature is 24 °C
